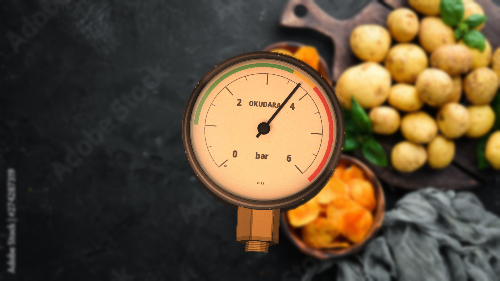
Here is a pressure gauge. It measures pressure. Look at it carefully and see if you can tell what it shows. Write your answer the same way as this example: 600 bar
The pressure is 3.75 bar
